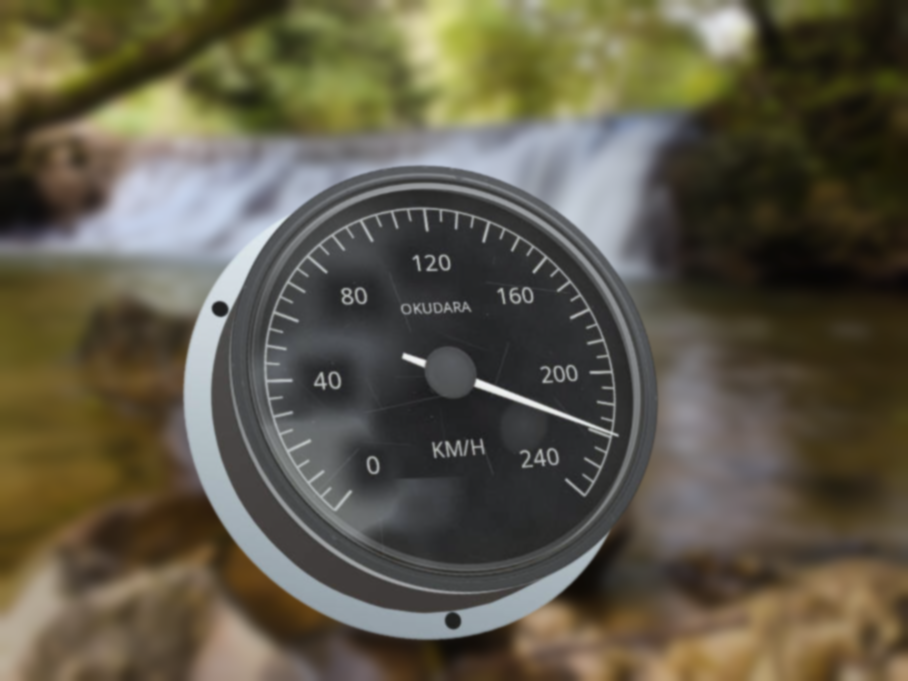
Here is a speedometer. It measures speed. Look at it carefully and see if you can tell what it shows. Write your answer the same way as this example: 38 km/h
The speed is 220 km/h
